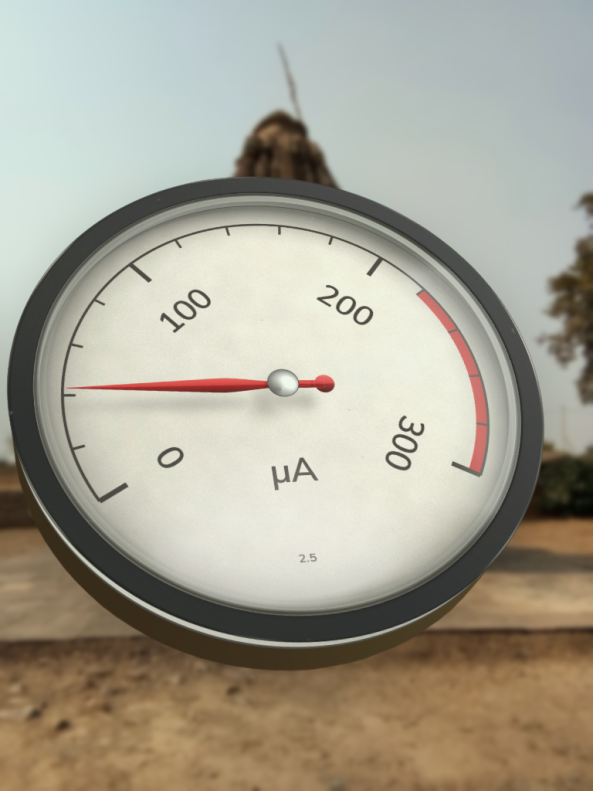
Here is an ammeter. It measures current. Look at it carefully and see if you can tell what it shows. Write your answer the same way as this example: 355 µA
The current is 40 µA
